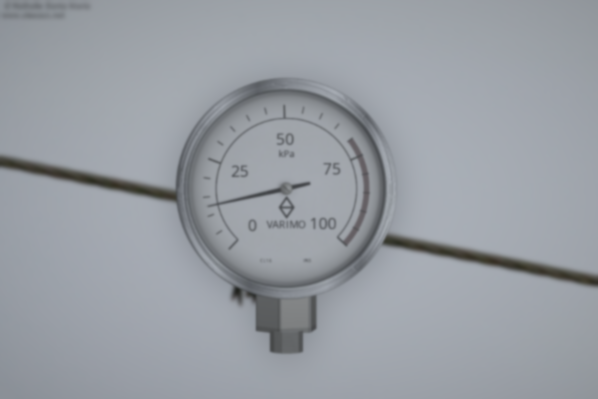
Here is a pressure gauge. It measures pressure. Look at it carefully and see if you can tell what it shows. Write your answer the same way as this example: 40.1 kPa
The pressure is 12.5 kPa
